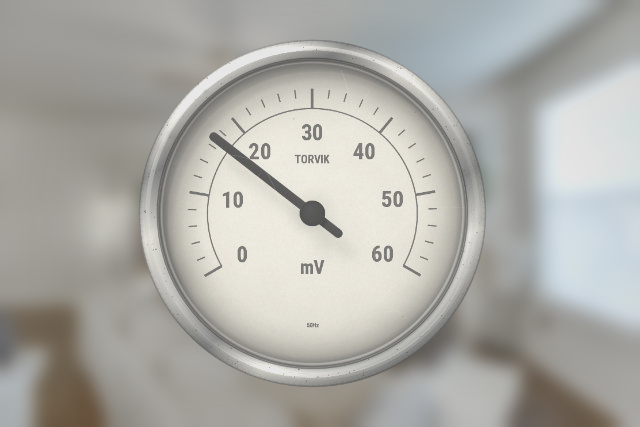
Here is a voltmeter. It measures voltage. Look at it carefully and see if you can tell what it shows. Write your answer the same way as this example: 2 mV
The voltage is 17 mV
